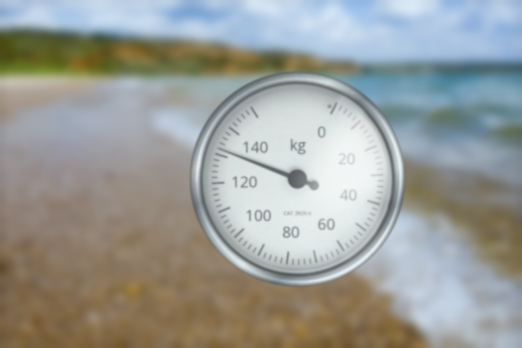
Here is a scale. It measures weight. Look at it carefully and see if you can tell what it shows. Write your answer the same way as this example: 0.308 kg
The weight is 132 kg
